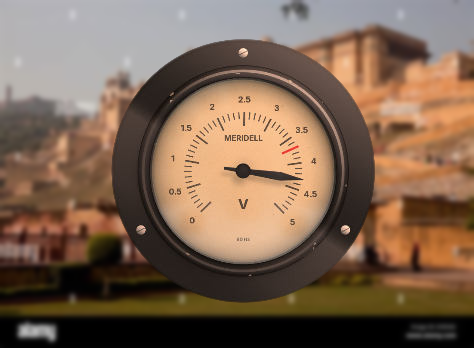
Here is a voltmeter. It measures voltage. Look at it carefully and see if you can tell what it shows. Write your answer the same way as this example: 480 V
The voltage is 4.3 V
